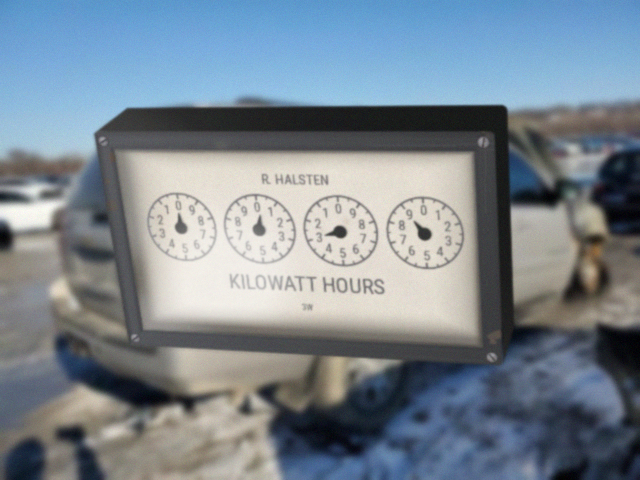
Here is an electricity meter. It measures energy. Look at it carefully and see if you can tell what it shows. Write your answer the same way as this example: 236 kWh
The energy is 29 kWh
